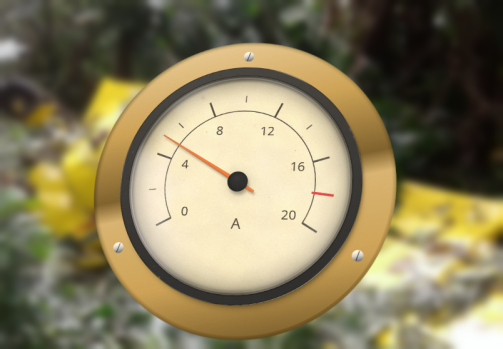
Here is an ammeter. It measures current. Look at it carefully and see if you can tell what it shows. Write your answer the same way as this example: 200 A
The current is 5 A
